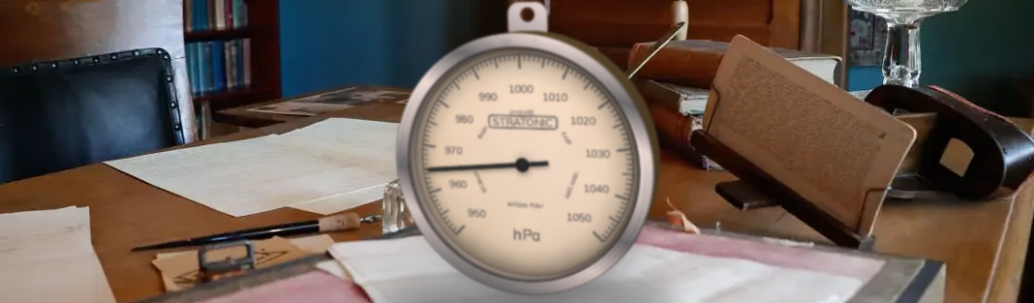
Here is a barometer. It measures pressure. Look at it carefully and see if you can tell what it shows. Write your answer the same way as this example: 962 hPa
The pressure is 965 hPa
